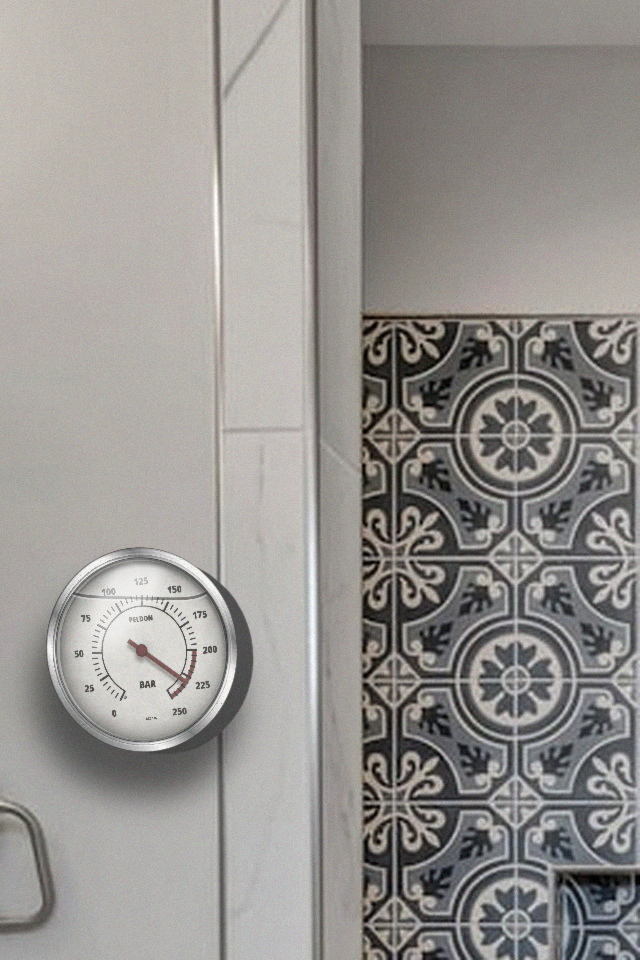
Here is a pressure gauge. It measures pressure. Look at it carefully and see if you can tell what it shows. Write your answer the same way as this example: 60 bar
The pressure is 230 bar
